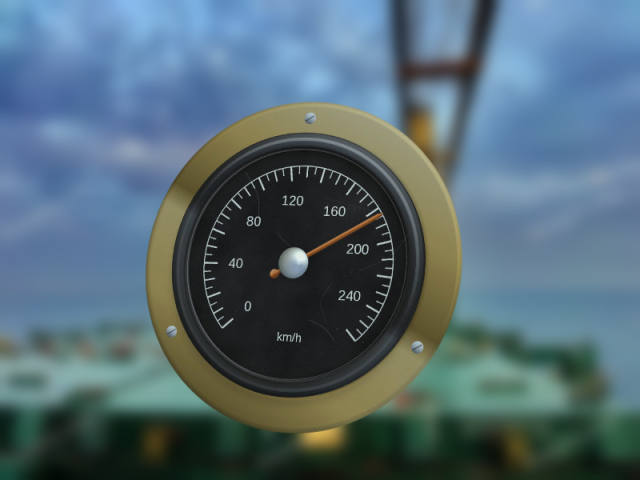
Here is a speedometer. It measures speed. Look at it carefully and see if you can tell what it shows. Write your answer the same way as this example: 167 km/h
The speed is 185 km/h
